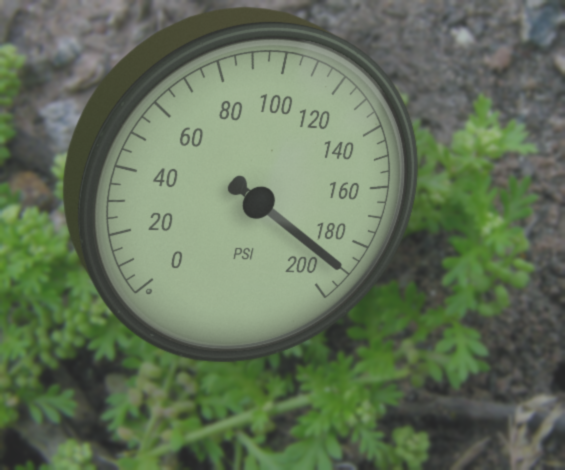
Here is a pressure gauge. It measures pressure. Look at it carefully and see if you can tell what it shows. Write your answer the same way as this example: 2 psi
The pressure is 190 psi
